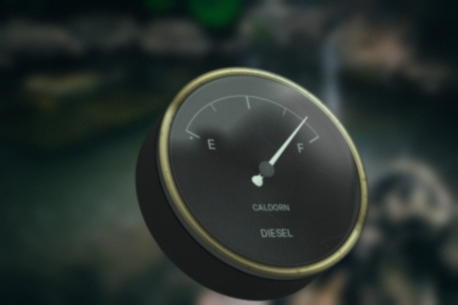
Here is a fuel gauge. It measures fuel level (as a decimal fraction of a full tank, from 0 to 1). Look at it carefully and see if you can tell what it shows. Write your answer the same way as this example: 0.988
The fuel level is 0.875
